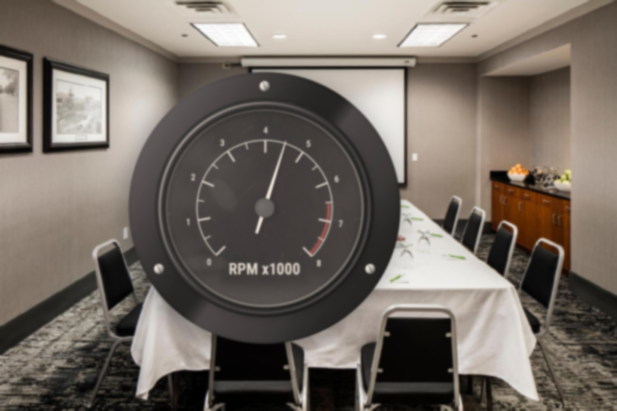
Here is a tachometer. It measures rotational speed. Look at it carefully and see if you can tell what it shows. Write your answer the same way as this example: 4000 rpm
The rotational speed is 4500 rpm
